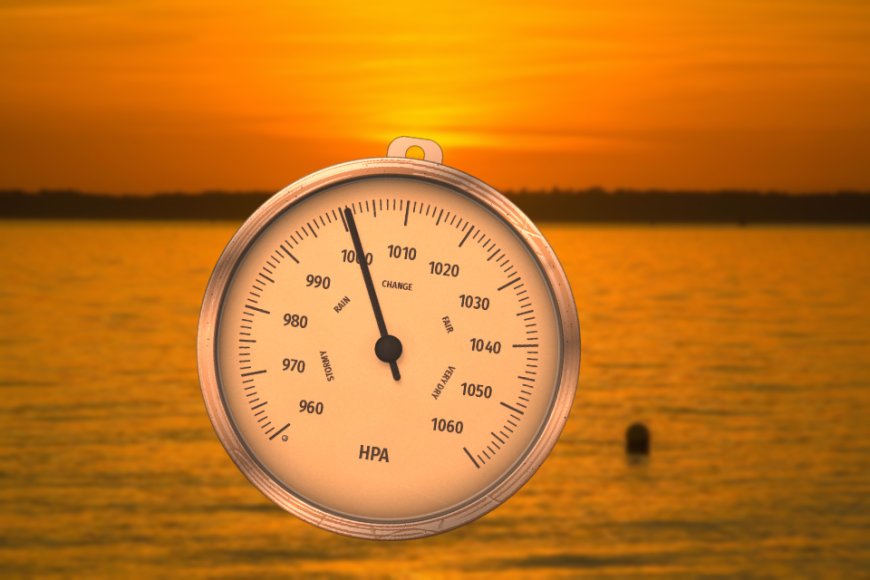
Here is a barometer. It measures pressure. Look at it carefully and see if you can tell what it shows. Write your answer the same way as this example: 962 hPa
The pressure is 1001 hPa
